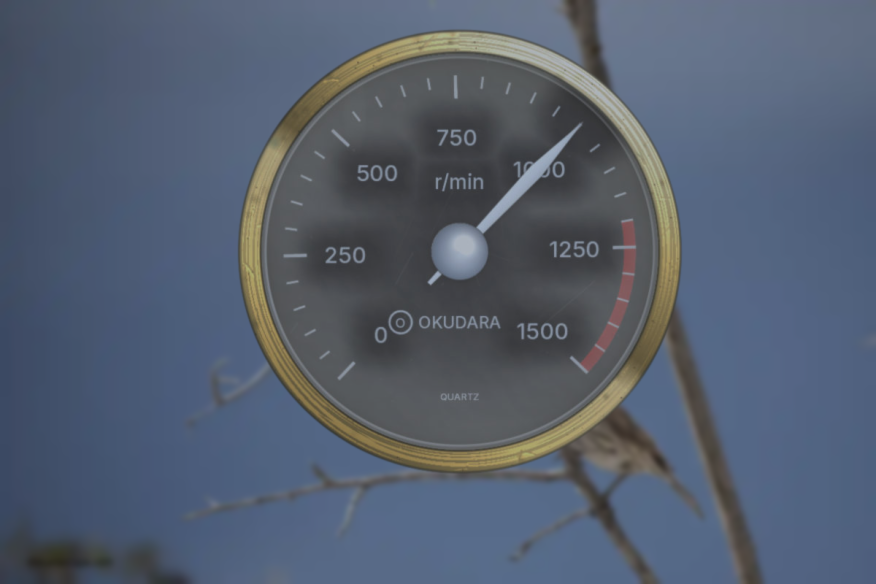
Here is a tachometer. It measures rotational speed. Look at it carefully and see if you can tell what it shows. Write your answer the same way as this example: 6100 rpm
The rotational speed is 1000 rpm
